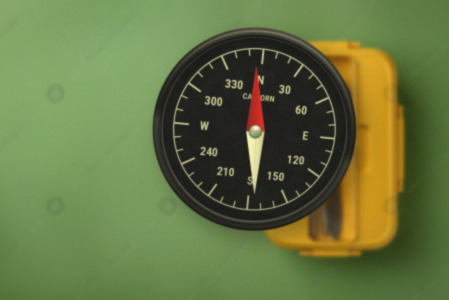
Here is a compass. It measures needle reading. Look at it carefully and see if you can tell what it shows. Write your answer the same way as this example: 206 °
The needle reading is 355 °
